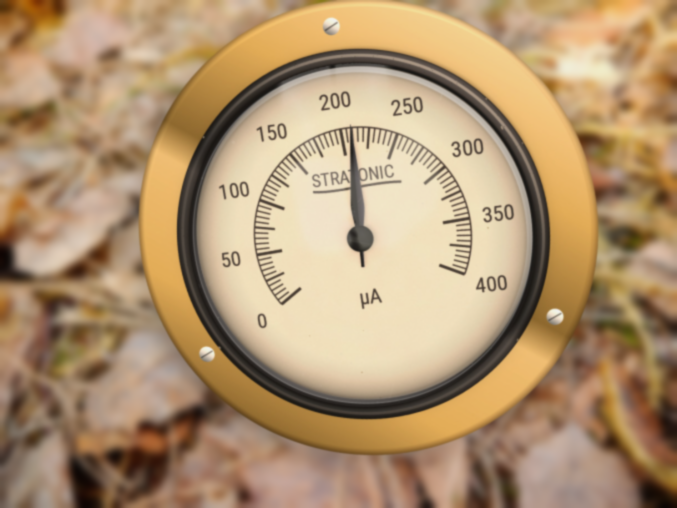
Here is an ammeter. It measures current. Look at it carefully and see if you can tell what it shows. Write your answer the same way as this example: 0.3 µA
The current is 210 µA
